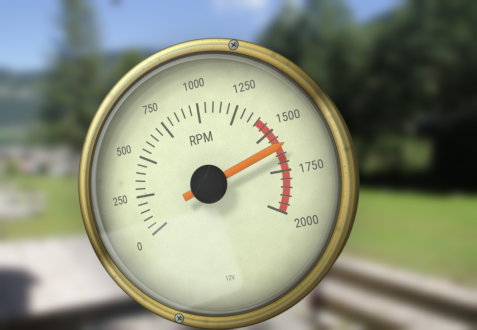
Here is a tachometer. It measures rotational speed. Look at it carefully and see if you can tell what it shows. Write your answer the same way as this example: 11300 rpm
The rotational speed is 1600 rpm
